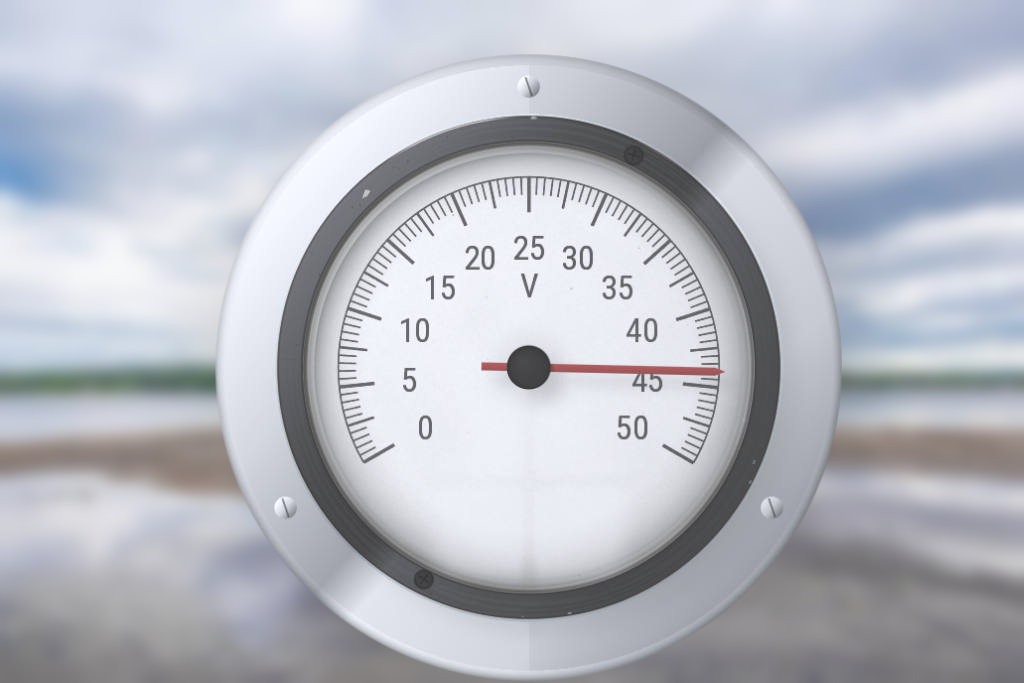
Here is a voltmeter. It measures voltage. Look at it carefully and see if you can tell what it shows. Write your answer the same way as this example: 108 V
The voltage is 44 V
